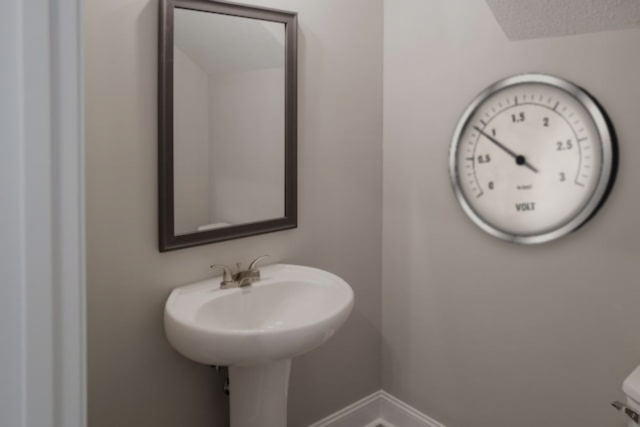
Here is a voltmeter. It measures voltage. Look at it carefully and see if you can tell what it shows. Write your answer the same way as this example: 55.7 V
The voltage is 0.9 V
